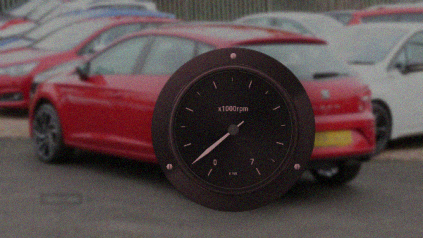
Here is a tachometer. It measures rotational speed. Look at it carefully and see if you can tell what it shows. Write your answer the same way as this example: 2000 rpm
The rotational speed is 500 rpm
